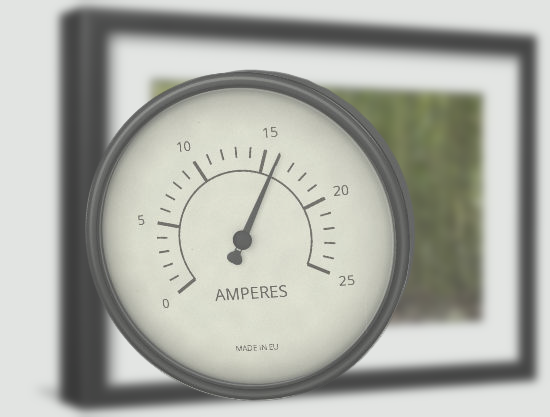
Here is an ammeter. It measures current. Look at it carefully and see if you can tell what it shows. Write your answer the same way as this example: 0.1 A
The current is 16 A
